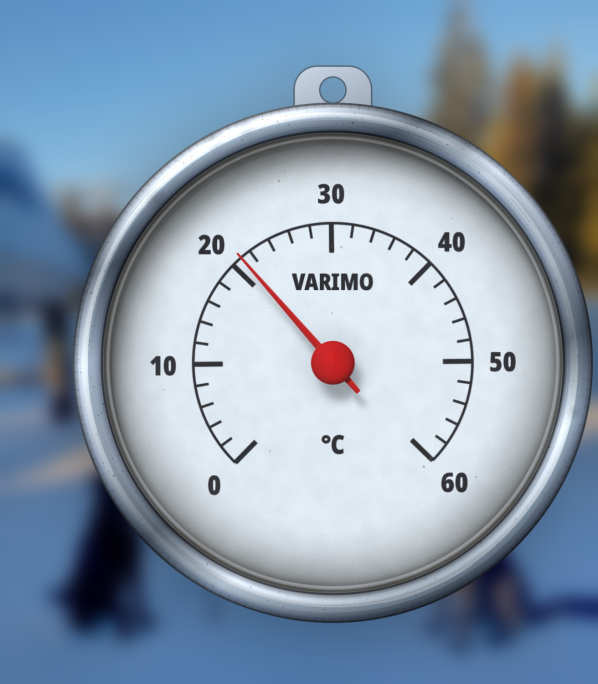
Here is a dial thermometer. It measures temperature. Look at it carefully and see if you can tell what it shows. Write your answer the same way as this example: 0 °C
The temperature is 21 °C
